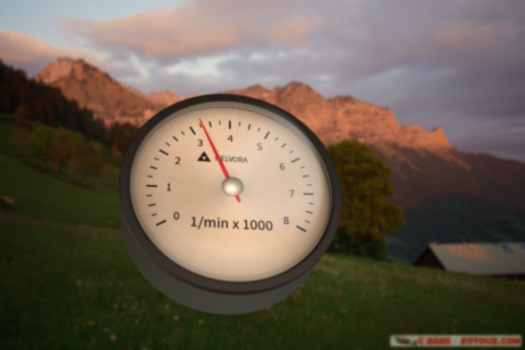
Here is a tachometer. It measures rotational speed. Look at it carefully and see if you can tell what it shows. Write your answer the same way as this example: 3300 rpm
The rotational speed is 3250 rpm
